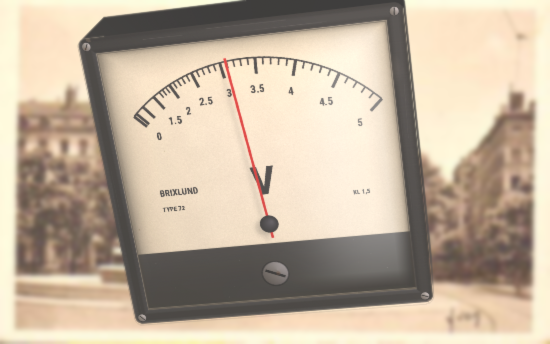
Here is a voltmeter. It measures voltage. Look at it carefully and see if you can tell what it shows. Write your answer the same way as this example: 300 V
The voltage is 3.1 V
